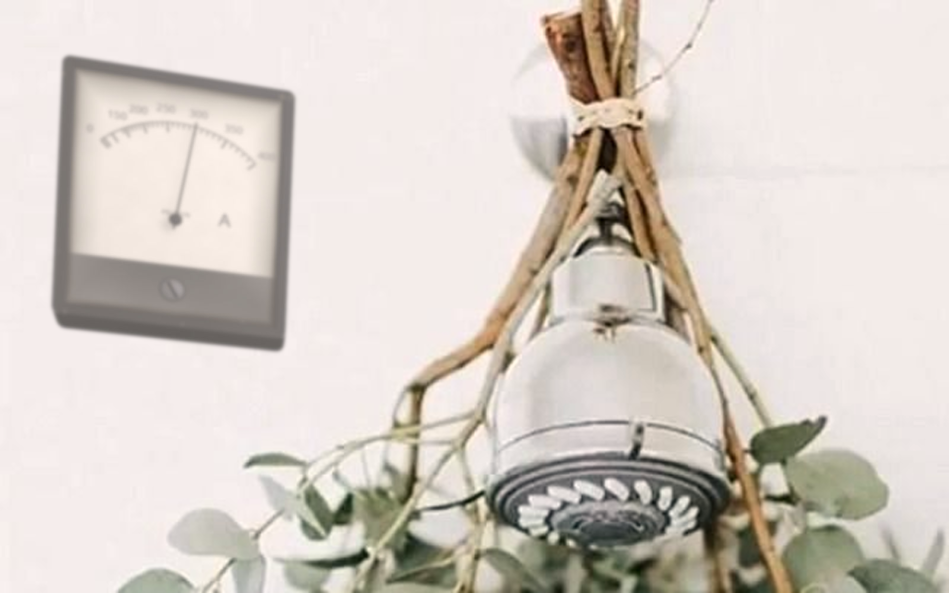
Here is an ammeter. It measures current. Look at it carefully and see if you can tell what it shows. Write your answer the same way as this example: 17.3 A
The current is 300 A
